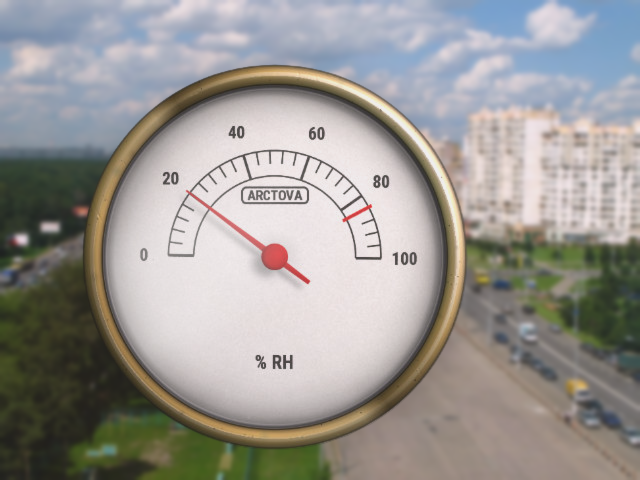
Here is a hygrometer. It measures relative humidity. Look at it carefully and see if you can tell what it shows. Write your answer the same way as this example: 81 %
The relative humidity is 20 %
